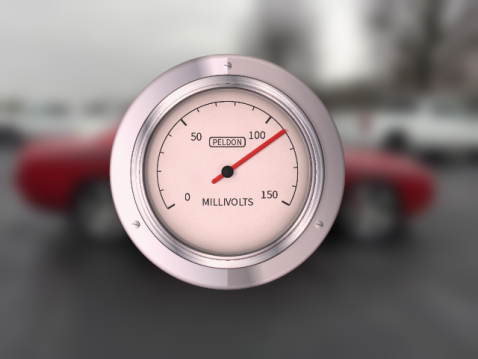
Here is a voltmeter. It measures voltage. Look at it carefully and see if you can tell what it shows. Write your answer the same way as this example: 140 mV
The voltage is 110 mV
